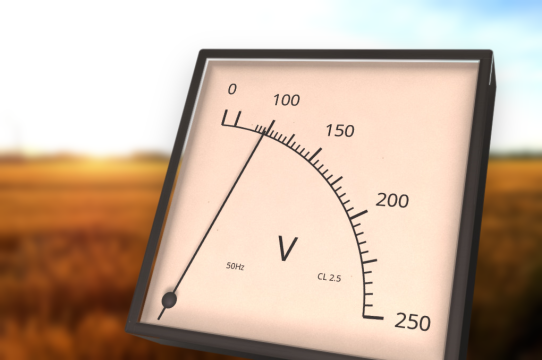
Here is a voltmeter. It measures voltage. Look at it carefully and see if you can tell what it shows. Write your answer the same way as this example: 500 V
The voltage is 100 V
